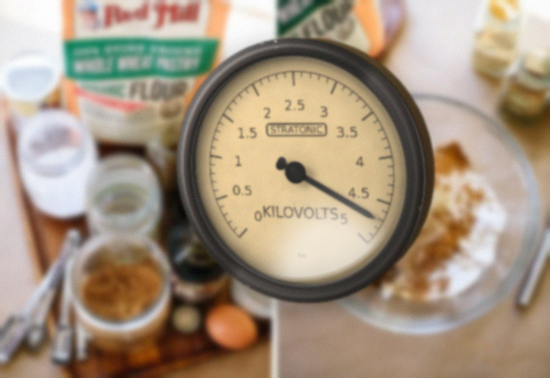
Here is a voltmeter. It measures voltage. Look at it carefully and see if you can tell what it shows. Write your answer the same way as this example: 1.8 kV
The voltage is 4.7 kV
